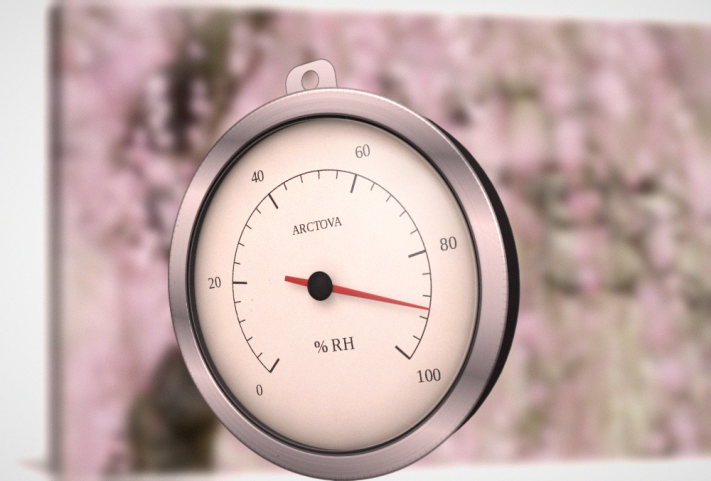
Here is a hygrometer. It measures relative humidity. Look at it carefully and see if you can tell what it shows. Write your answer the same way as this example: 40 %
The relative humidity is 90 %
